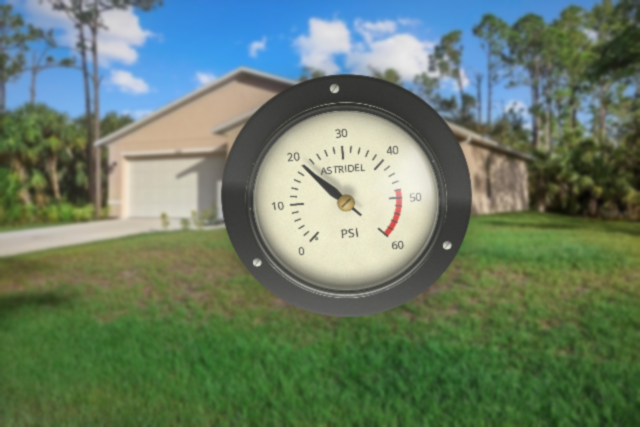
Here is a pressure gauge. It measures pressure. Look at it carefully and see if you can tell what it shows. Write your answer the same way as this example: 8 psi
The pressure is 20 psi
